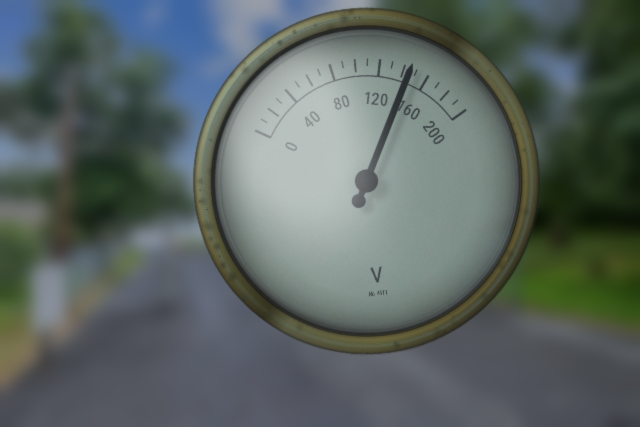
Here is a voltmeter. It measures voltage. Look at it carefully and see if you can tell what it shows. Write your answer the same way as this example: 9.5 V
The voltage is 145 V
